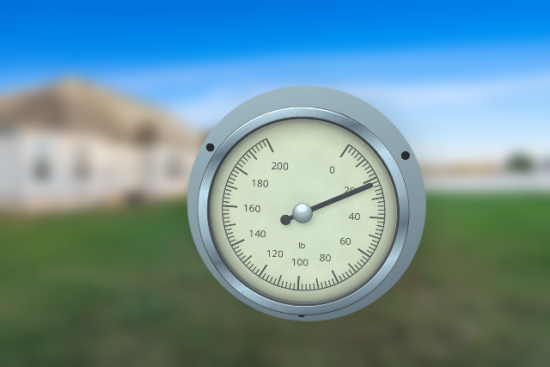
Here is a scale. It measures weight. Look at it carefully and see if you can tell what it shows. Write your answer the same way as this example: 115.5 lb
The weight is 22 lb
